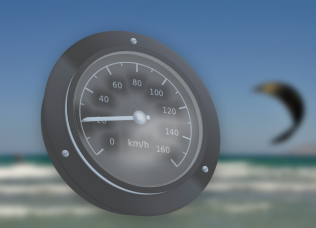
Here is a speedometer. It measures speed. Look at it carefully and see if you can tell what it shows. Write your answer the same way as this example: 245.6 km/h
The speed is 20 km/h
